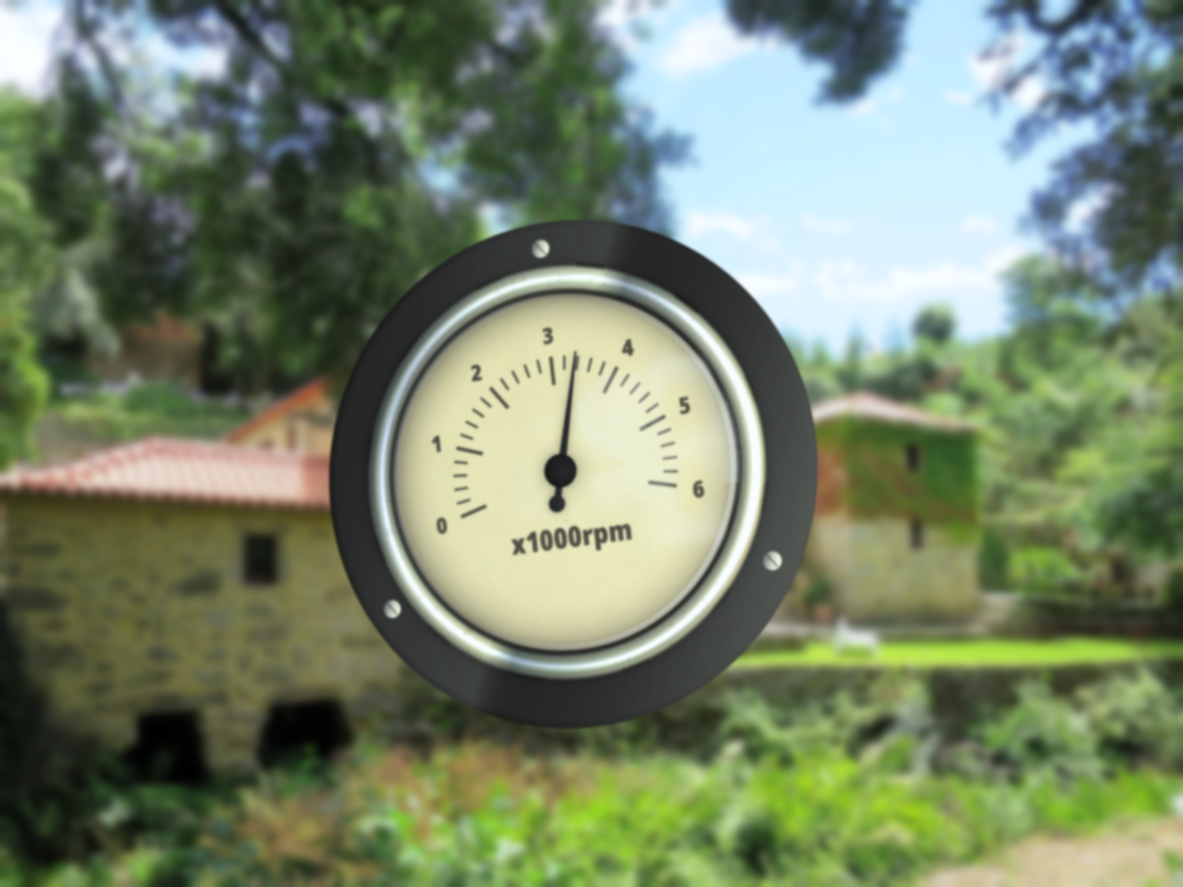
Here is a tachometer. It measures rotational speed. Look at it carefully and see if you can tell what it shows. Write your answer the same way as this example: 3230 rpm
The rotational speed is 3400 rpm
